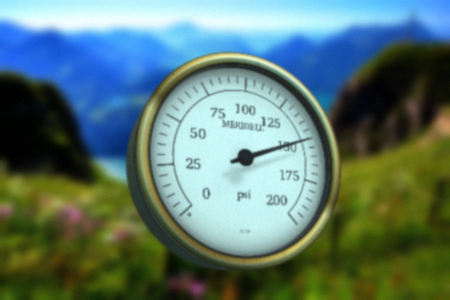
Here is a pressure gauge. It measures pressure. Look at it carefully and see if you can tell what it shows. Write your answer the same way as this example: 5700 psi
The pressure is 150 psi
